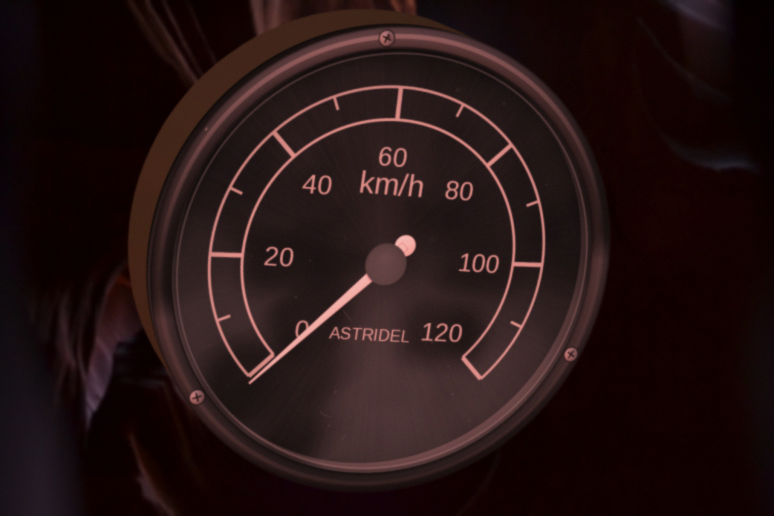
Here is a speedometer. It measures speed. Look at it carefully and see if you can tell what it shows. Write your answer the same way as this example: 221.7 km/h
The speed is 0 km/h
